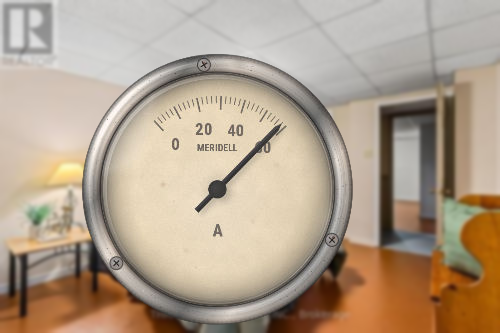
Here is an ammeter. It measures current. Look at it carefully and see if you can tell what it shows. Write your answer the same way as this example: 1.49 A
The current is 58 A
